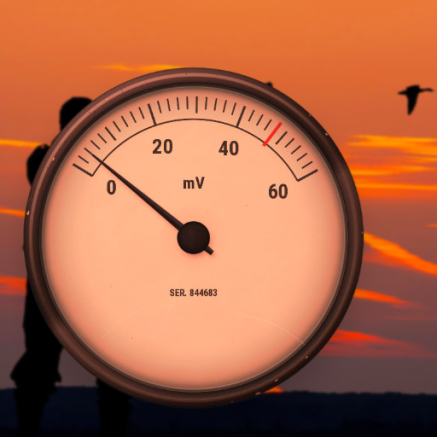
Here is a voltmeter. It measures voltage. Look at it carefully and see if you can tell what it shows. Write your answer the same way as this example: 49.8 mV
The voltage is 4 mV
